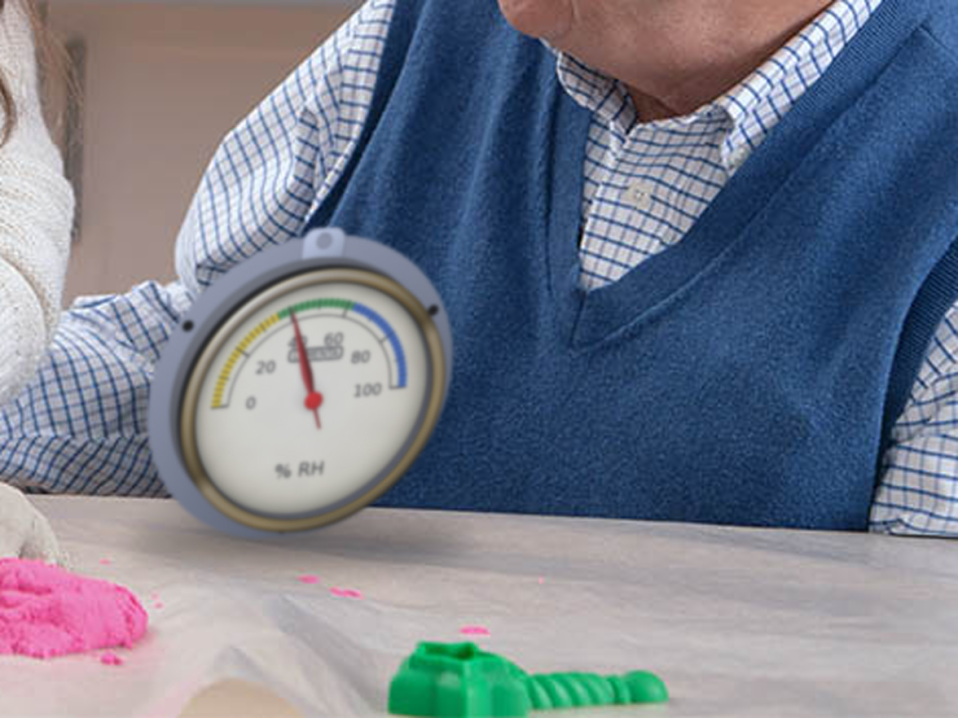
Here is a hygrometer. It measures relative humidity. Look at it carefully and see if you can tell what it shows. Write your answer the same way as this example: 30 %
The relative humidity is 40 %
